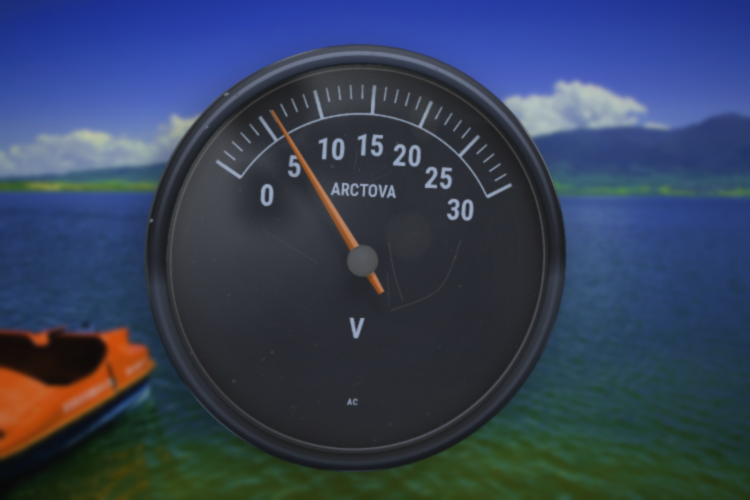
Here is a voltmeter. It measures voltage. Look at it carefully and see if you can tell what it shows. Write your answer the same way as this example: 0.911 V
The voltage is 6 V
